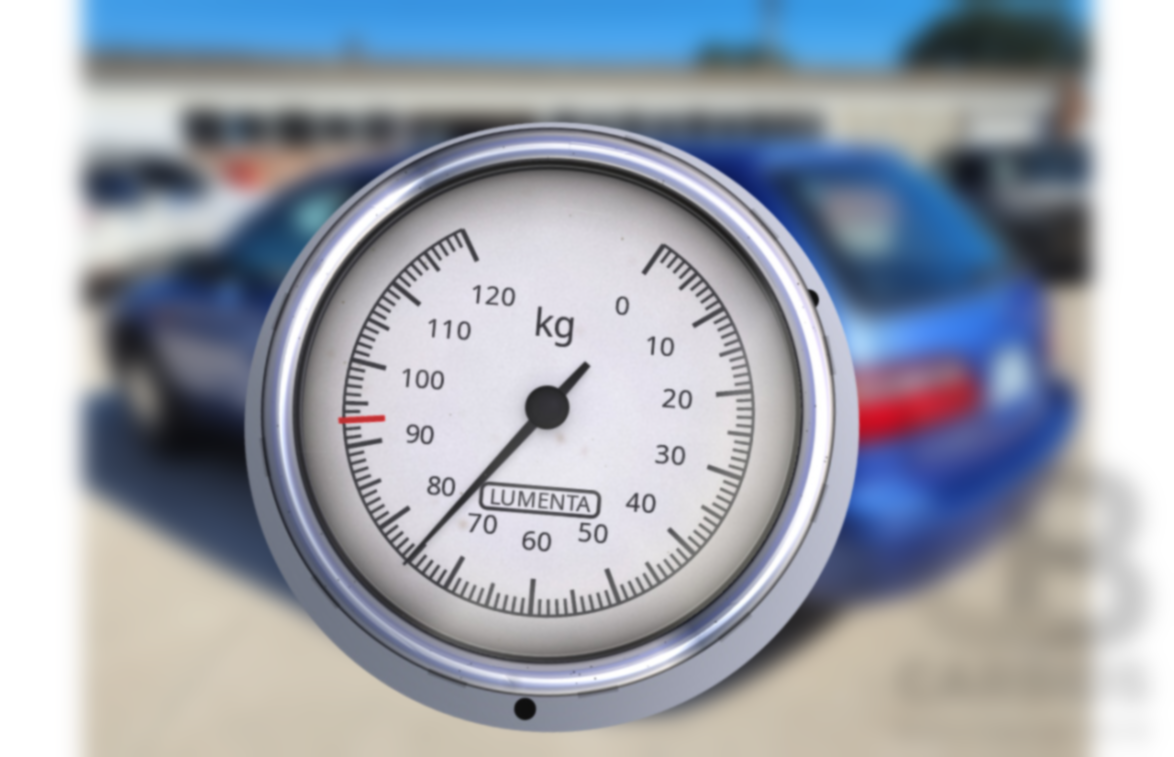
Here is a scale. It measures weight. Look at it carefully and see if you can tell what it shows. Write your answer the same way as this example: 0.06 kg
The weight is 75 kg
